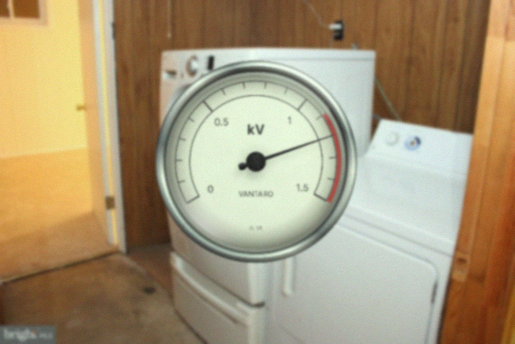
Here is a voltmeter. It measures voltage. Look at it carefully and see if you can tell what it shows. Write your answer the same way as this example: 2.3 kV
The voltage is 1.2 kV
